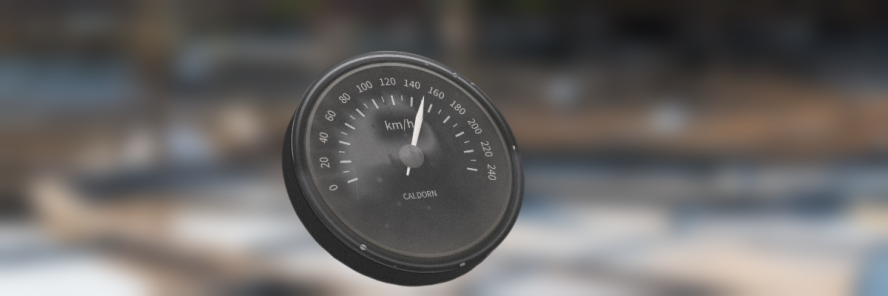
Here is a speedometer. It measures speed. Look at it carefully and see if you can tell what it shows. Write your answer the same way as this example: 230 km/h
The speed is 150 km/h
